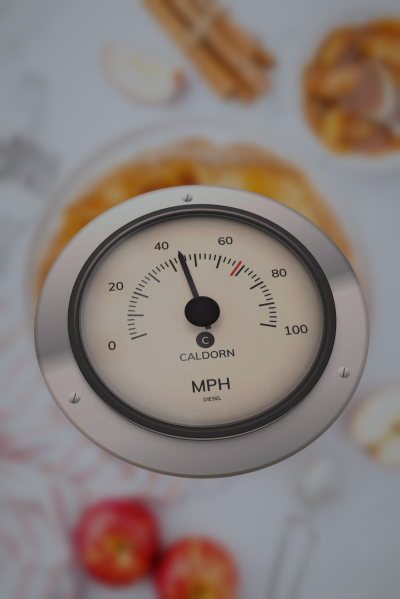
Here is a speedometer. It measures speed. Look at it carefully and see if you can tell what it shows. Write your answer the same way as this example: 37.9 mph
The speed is 44 mph
